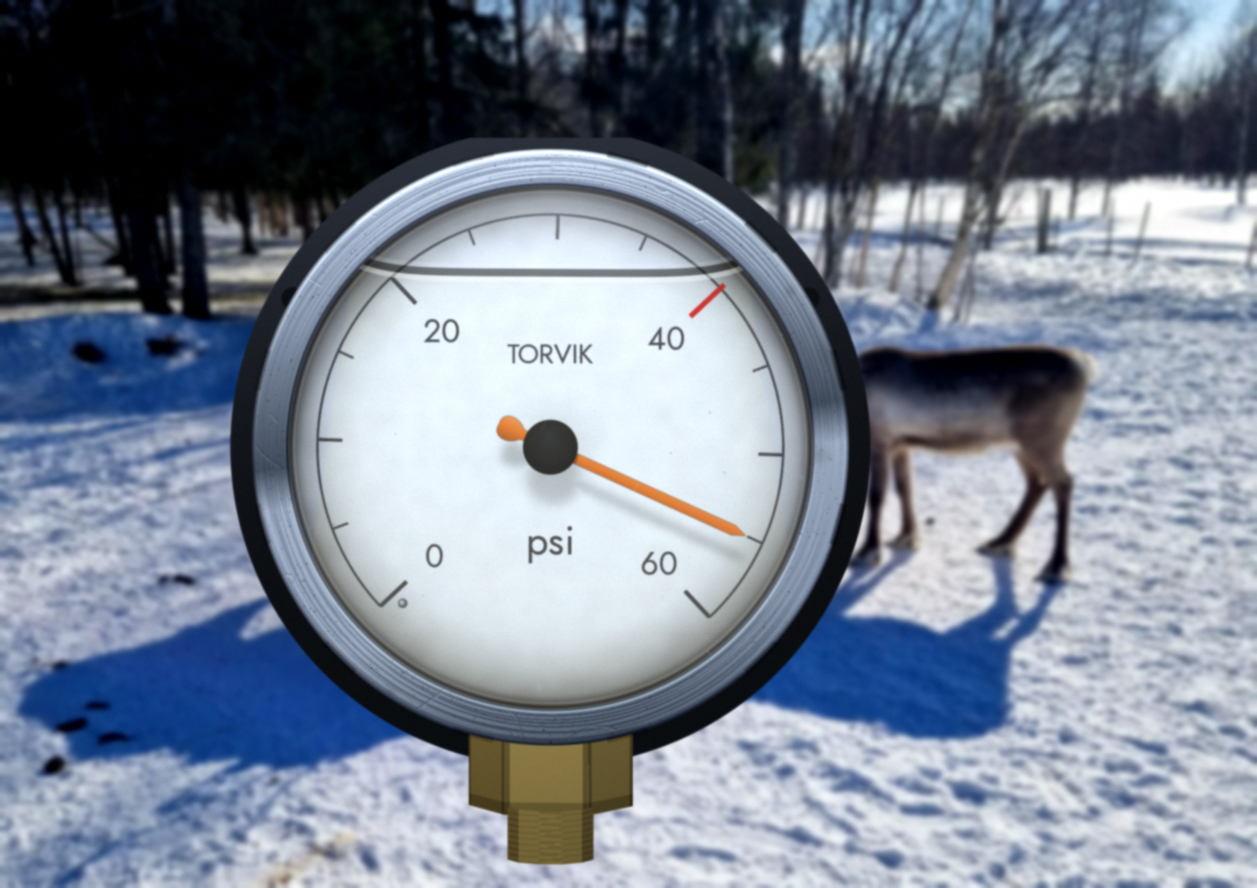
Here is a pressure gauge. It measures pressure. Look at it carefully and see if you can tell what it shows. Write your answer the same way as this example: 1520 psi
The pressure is 55 psi
